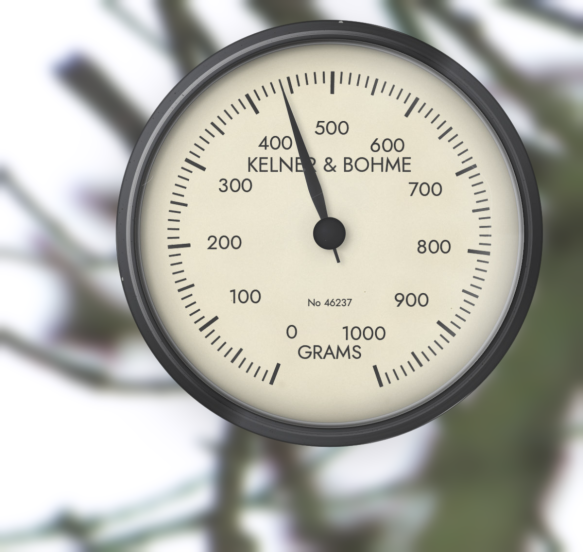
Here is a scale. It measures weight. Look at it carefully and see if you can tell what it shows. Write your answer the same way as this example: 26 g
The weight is 440 g
